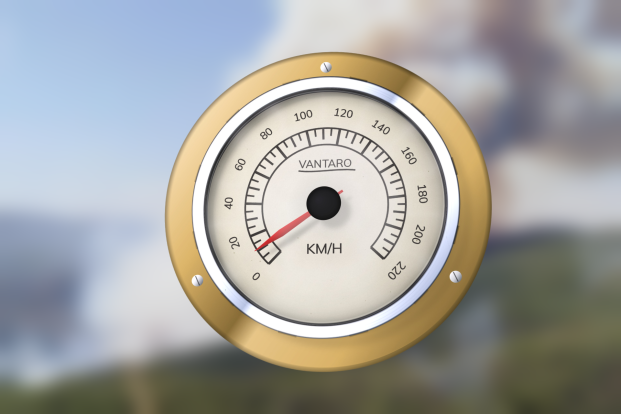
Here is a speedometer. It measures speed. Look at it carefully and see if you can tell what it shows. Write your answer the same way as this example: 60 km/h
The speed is 10 km/h
